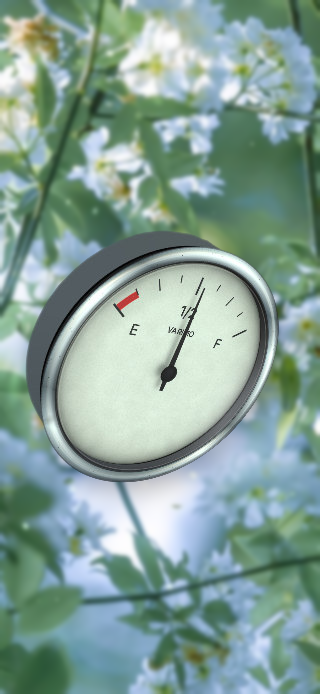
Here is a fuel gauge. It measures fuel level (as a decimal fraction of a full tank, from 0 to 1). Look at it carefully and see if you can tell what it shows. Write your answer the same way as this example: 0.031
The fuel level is 0.5
